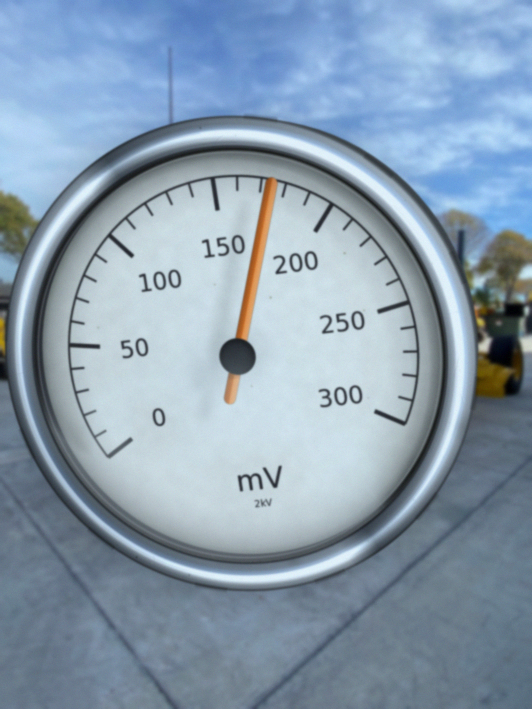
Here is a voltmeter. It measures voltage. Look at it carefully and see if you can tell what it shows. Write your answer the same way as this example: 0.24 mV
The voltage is 175 mV
